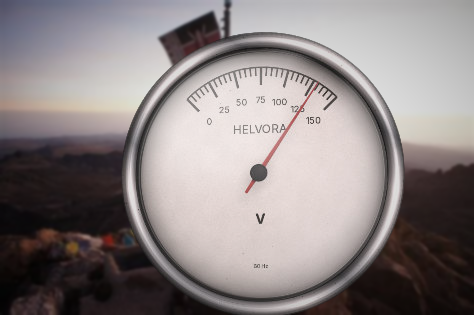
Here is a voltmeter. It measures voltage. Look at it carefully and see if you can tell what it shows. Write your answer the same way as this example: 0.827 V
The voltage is 130 V
